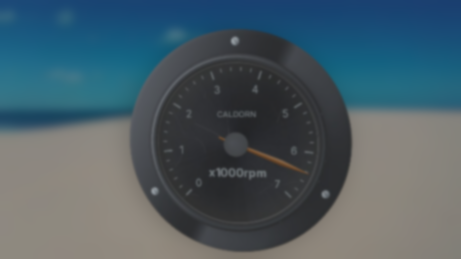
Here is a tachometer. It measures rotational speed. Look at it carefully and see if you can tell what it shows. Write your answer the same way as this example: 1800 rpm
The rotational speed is 6400 rpm
